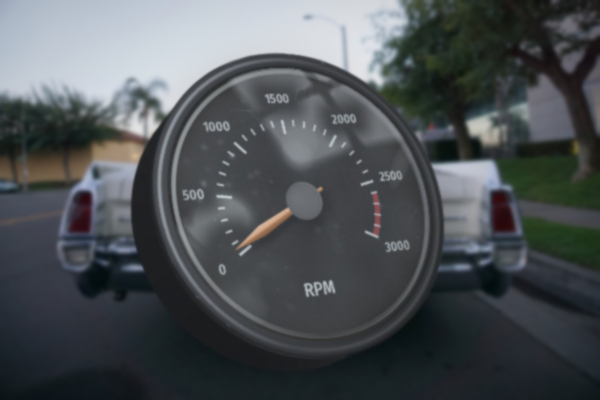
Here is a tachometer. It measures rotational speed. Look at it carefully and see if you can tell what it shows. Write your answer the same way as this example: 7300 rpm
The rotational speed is 50 rpm
